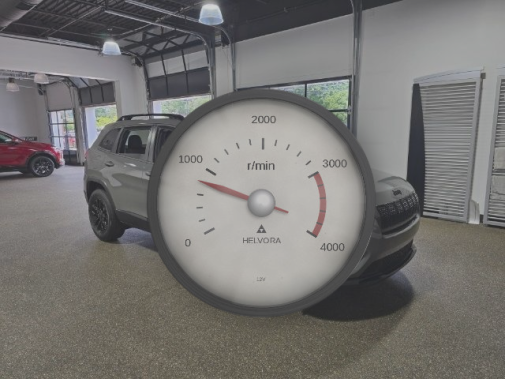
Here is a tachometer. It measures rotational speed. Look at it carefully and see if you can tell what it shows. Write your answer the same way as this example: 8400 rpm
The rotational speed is 800 rpm
